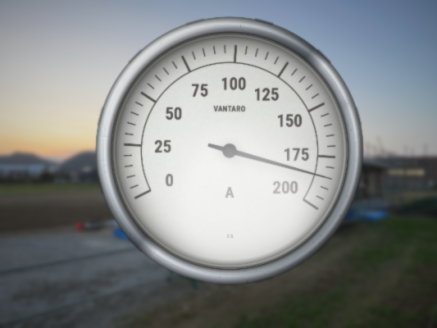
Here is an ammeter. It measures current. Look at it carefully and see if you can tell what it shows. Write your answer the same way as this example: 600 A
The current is 185 A
